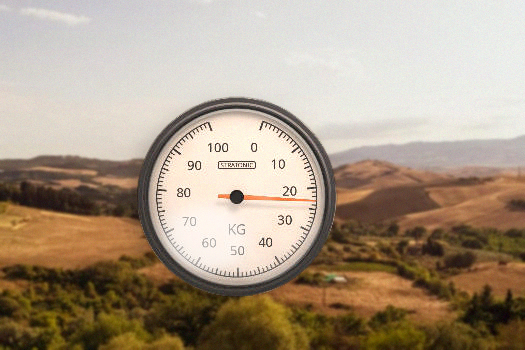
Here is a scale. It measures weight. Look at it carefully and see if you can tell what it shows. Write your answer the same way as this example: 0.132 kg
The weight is 23 kg
